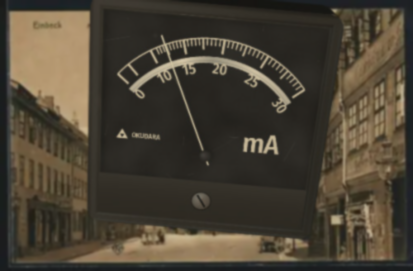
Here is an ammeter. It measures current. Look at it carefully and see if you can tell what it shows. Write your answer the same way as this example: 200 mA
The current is 12.5 mA
